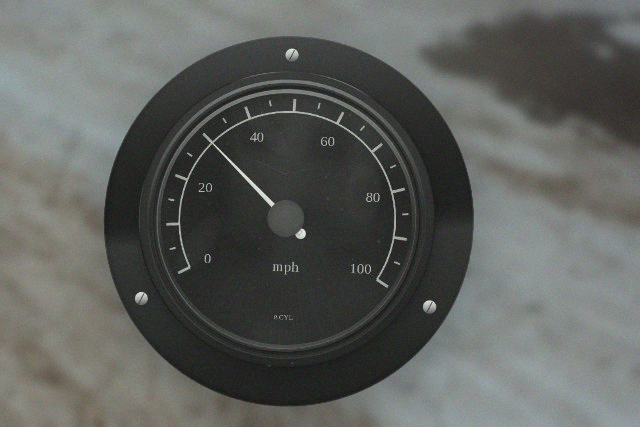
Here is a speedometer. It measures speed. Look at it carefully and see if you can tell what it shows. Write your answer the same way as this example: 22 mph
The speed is 30 mph
